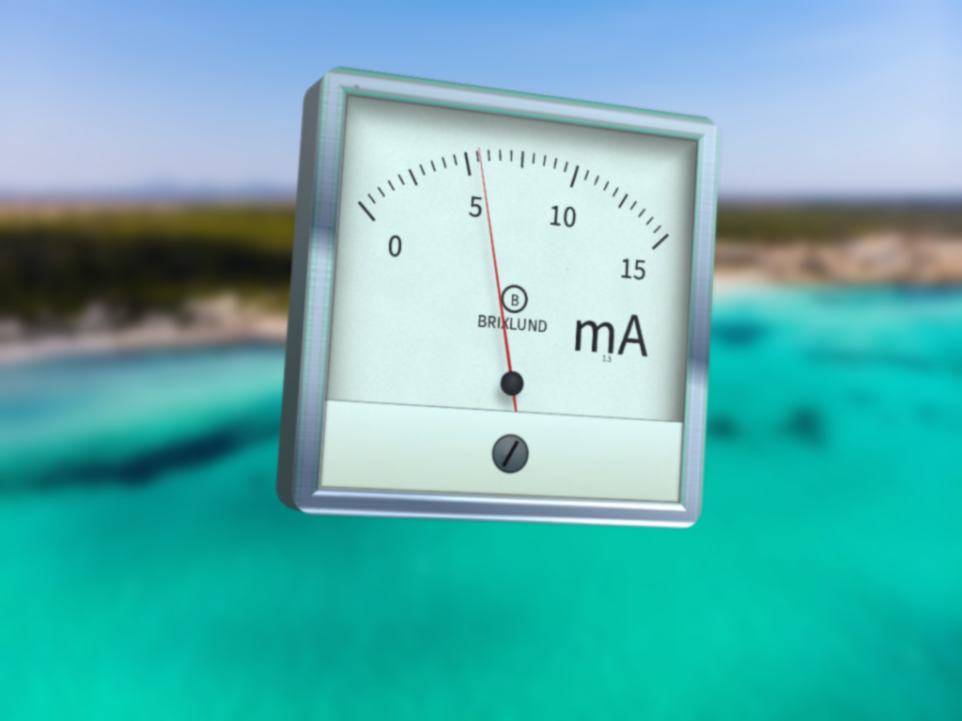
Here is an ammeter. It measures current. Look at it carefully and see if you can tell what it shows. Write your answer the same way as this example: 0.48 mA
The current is 5.5 mA
